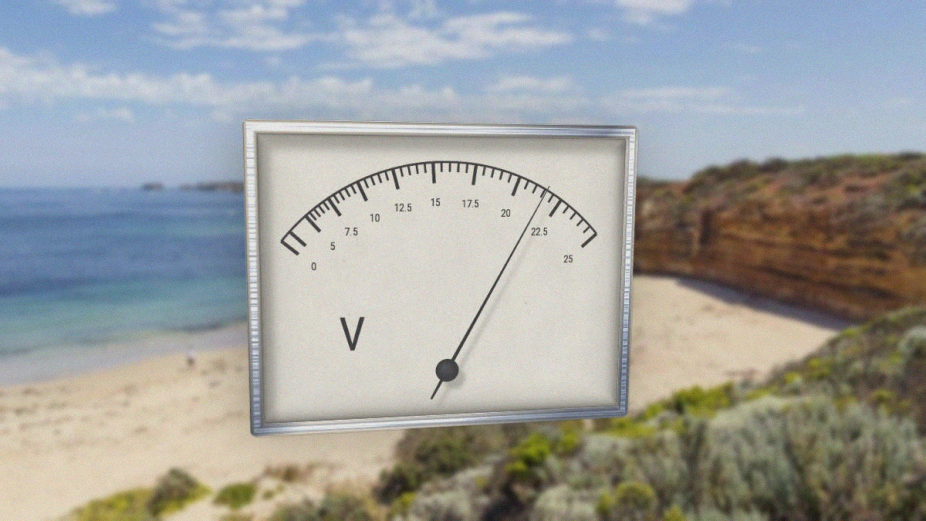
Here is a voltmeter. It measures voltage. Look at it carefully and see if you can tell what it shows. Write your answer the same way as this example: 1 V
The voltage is 21.5 V
